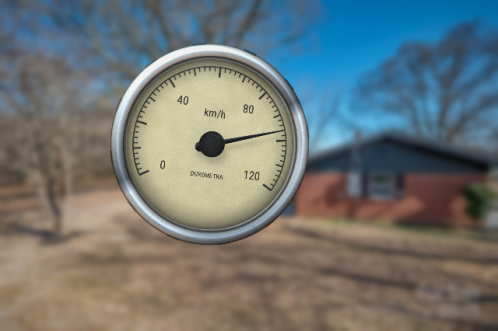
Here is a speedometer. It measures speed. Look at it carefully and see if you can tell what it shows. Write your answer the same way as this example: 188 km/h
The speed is 96 km/h
